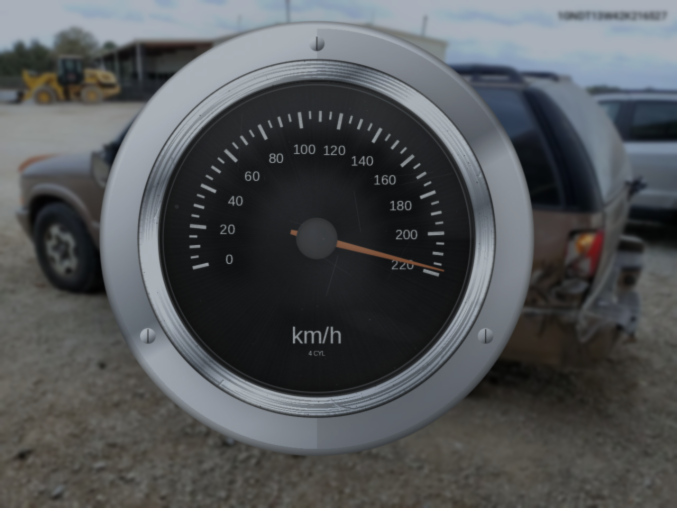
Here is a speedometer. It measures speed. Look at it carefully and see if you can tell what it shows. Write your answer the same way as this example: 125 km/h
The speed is 217.5 km/h
